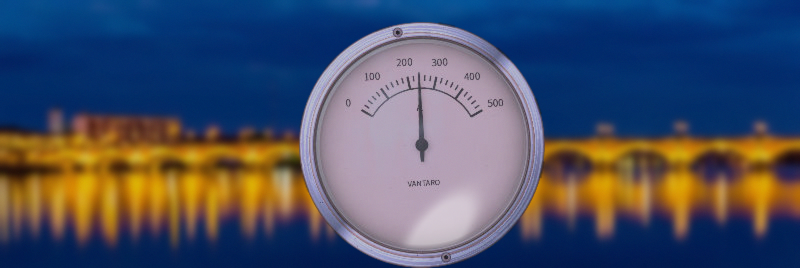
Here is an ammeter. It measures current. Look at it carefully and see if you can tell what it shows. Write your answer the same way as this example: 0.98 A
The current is 240 A
